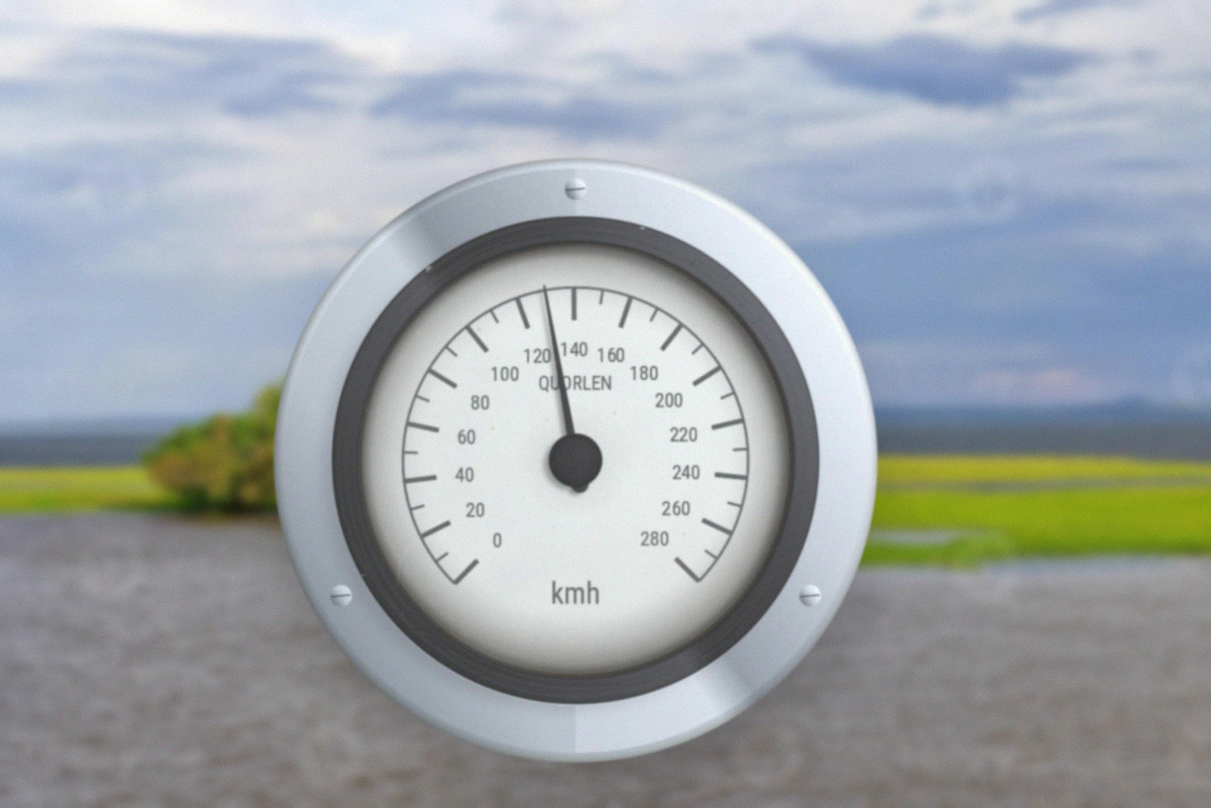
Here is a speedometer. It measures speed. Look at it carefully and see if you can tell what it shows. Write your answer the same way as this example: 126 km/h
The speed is 130 km/h
